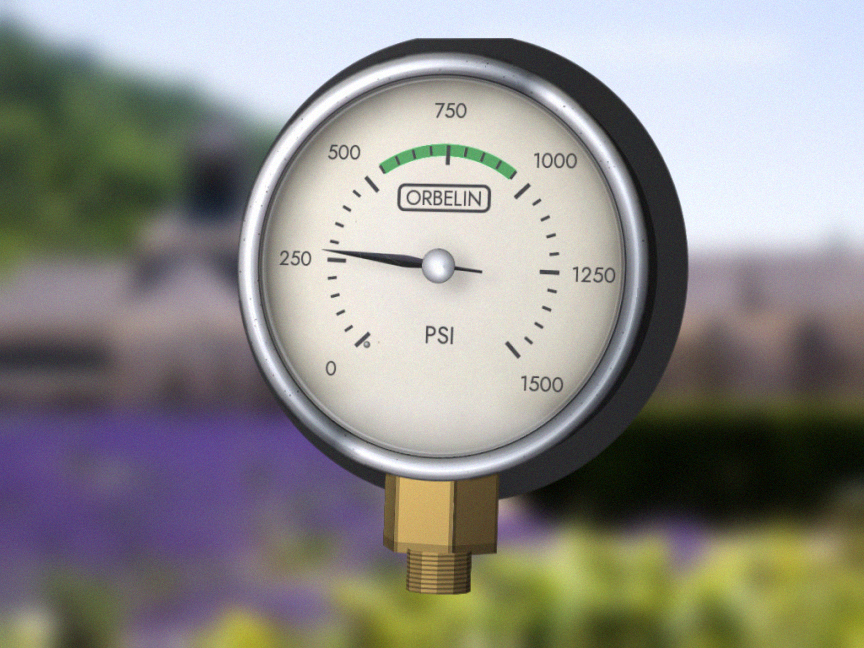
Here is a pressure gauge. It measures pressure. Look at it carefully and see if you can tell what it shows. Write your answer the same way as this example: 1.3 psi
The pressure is 275 psi
